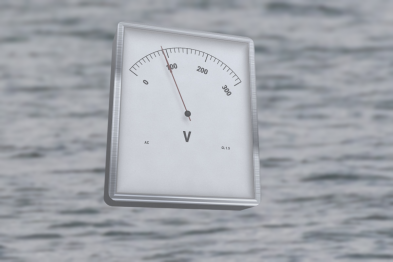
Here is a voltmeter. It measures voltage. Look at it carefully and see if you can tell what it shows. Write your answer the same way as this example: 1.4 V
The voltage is 90 V
